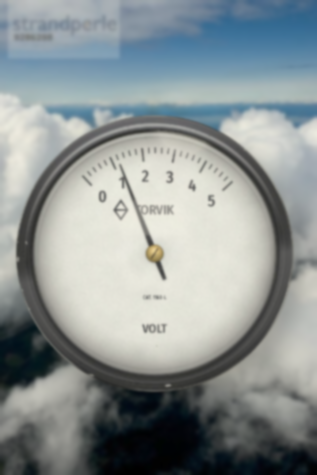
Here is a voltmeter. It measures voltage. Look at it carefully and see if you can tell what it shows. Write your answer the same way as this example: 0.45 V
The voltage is 1.2 V
